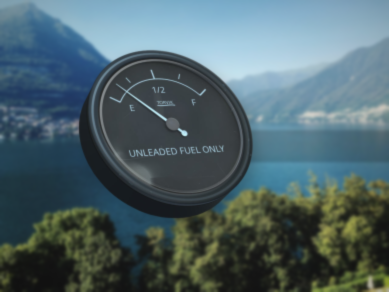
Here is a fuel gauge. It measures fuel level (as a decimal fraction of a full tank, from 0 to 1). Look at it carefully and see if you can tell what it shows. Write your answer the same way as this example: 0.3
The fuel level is 0.125
